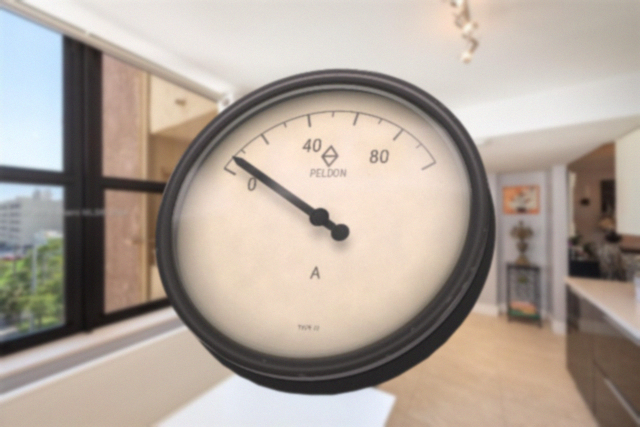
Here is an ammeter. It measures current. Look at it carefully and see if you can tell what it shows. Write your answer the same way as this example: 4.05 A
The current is 5 A
